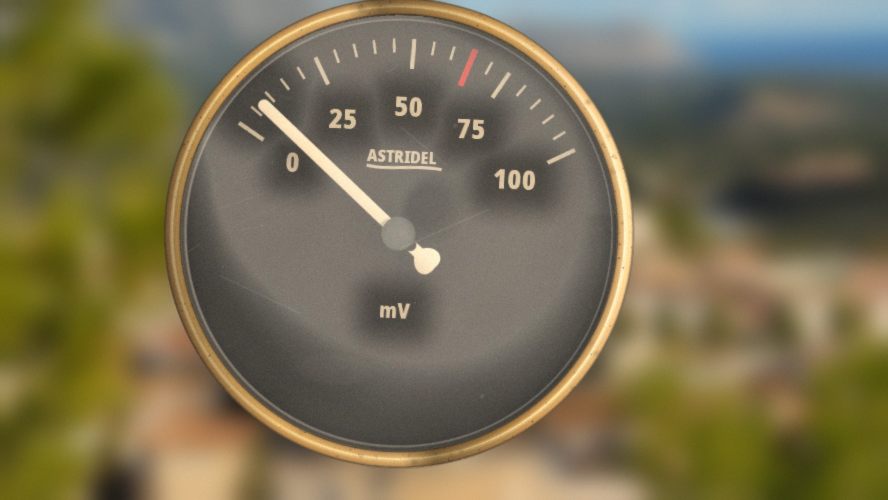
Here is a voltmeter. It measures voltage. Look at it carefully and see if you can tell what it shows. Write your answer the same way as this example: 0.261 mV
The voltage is 7.5 mV
